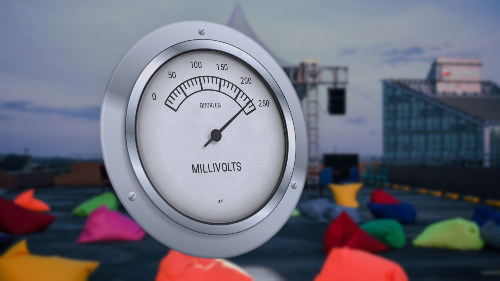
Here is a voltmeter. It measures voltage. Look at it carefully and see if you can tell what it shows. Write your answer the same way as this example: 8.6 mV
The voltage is 230 mV
